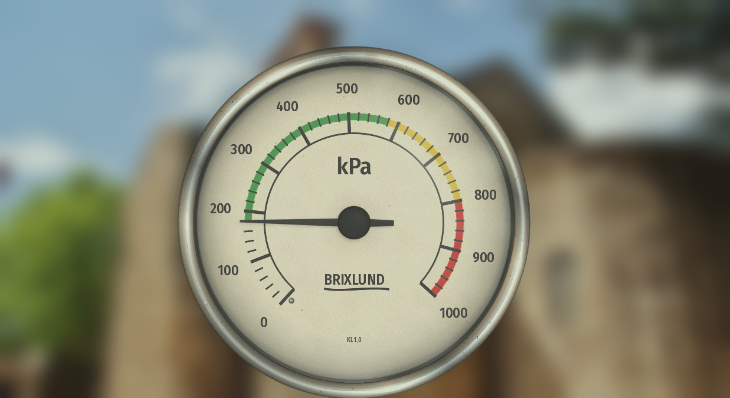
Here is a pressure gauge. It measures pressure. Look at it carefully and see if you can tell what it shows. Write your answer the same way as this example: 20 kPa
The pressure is 180 kPa
